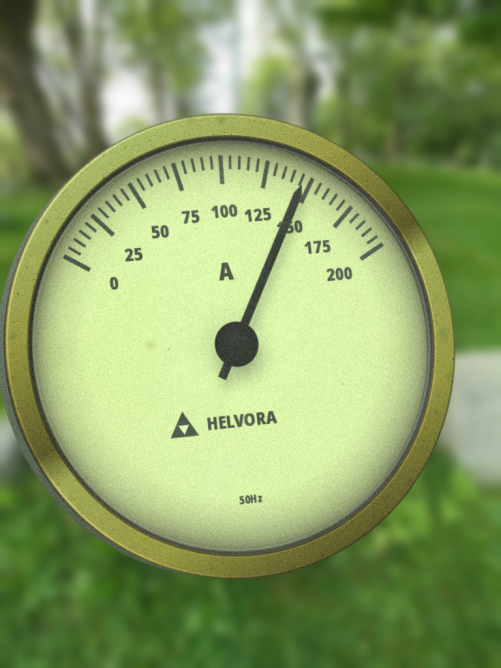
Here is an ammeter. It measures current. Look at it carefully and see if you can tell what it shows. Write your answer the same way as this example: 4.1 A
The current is 145 A
